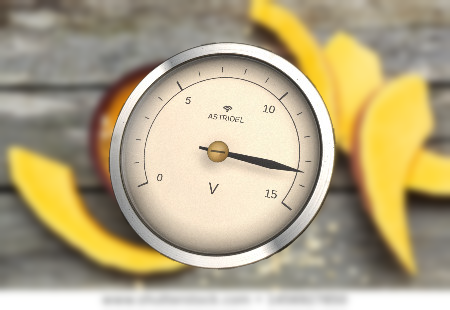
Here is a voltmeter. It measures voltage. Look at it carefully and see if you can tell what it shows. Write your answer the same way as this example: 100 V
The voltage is 13.5 V
